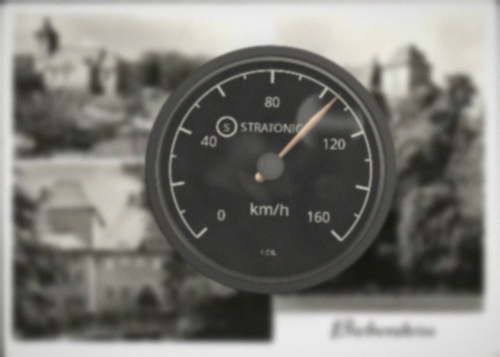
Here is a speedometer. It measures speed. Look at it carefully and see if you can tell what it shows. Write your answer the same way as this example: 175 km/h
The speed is 105 km/h
